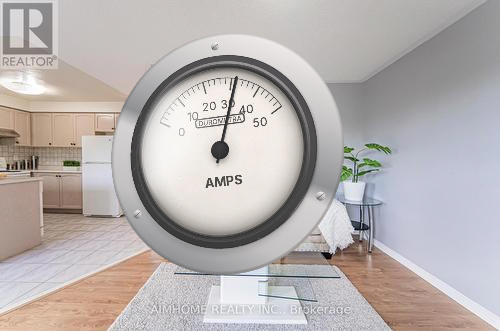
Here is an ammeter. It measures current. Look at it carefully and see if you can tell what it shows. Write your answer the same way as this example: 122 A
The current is 32 A
